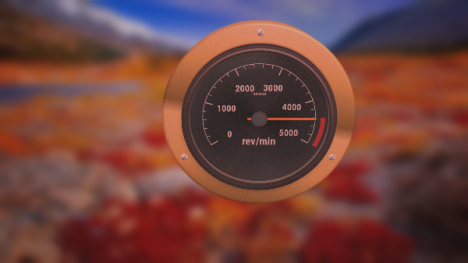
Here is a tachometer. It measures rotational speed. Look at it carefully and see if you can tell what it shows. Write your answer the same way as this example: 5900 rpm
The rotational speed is 4400 rpm
